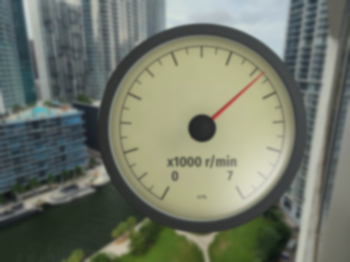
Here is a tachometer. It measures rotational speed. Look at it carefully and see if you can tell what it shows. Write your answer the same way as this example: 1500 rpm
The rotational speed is 4625 rpm
